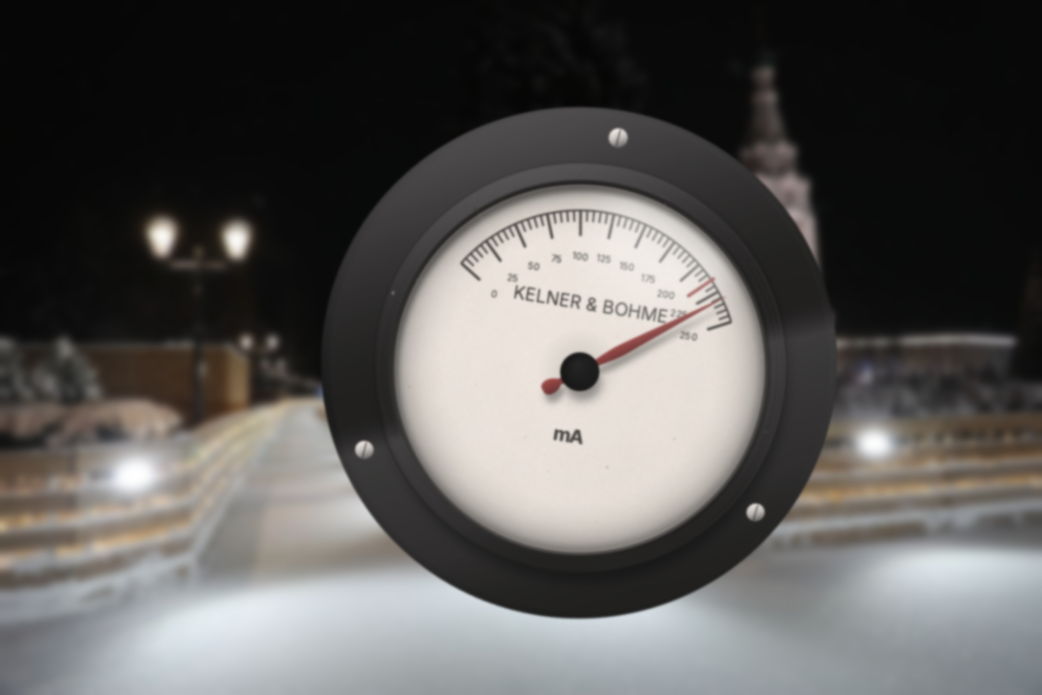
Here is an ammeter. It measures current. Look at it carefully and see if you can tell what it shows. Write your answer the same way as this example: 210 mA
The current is 230 mA
